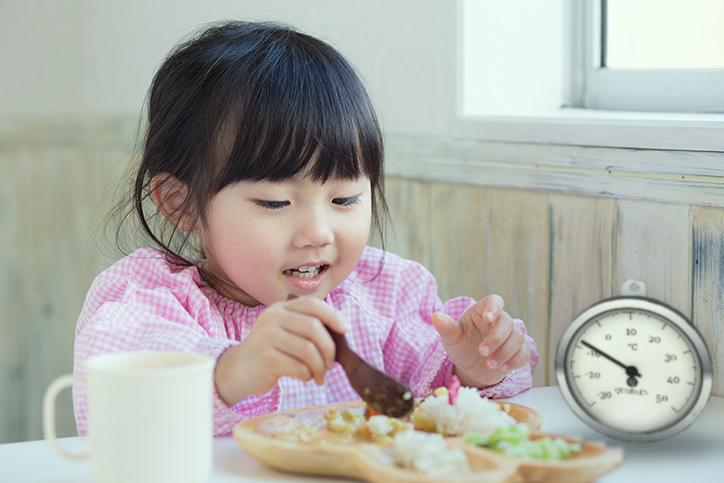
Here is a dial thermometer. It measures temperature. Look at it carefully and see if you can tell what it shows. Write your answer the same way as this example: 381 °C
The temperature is -7.5 °C
